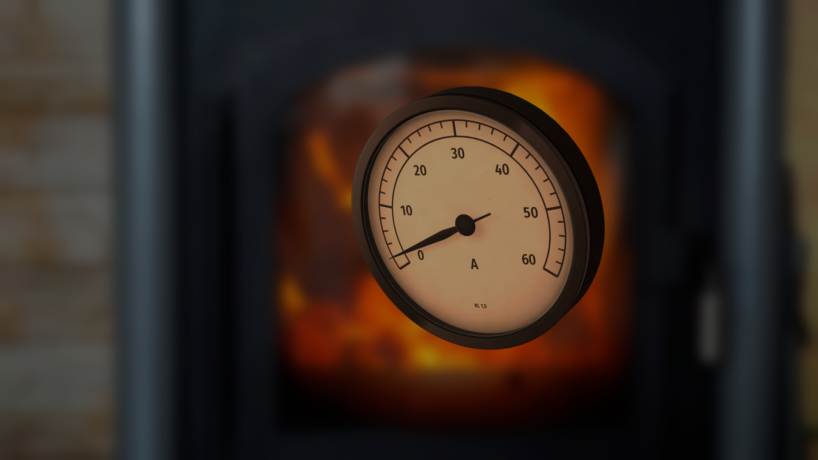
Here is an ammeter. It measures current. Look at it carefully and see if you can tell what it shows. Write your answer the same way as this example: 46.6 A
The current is 2 A
